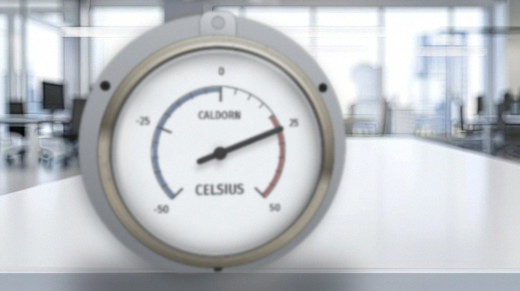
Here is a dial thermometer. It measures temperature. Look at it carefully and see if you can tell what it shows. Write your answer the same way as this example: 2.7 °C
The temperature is 25 °C
